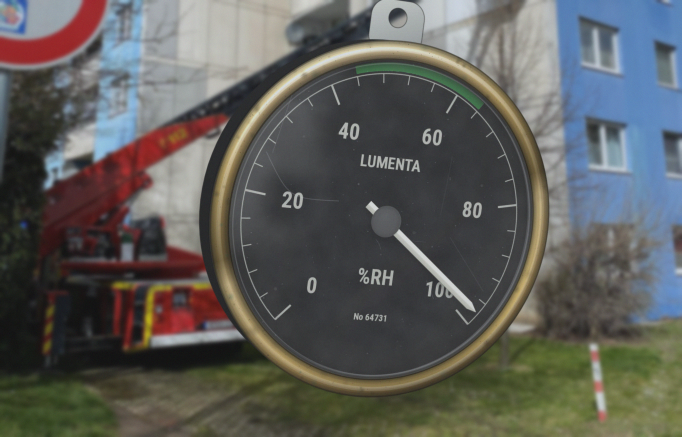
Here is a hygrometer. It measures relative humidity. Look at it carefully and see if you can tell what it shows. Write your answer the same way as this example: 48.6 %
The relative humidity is 98 %
